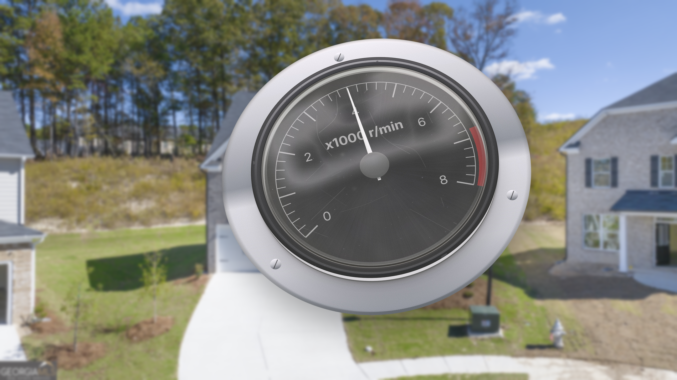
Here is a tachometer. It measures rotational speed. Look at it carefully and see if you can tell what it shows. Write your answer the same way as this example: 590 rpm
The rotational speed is 4000 rpm
